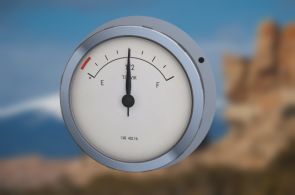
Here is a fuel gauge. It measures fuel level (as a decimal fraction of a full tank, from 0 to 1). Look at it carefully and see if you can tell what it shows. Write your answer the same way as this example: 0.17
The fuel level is 0.5
